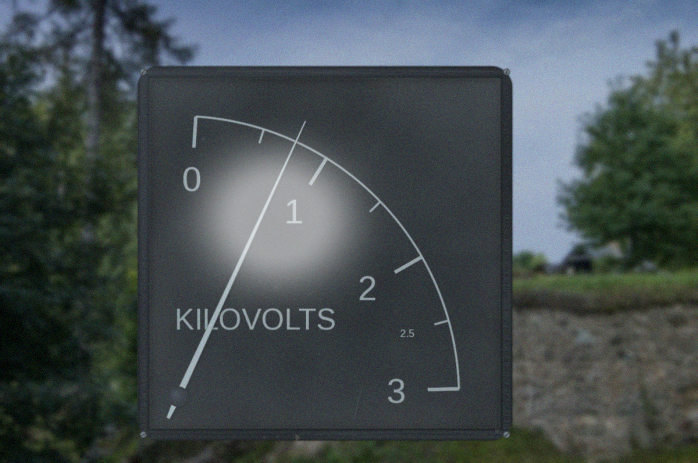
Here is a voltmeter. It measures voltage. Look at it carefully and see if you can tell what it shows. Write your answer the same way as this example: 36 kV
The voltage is 0.75 kV
